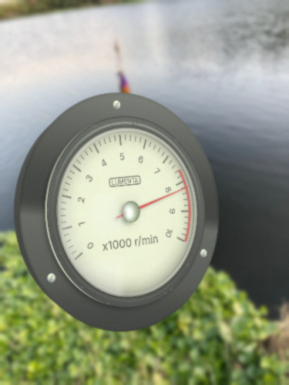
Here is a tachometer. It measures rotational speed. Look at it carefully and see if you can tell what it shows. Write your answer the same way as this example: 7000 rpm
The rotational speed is 8200 rpm
